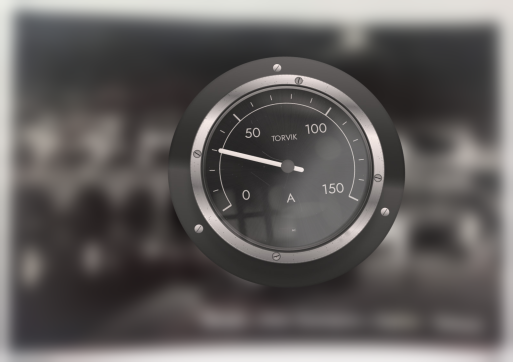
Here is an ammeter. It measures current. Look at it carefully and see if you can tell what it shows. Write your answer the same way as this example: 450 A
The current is 30 A
